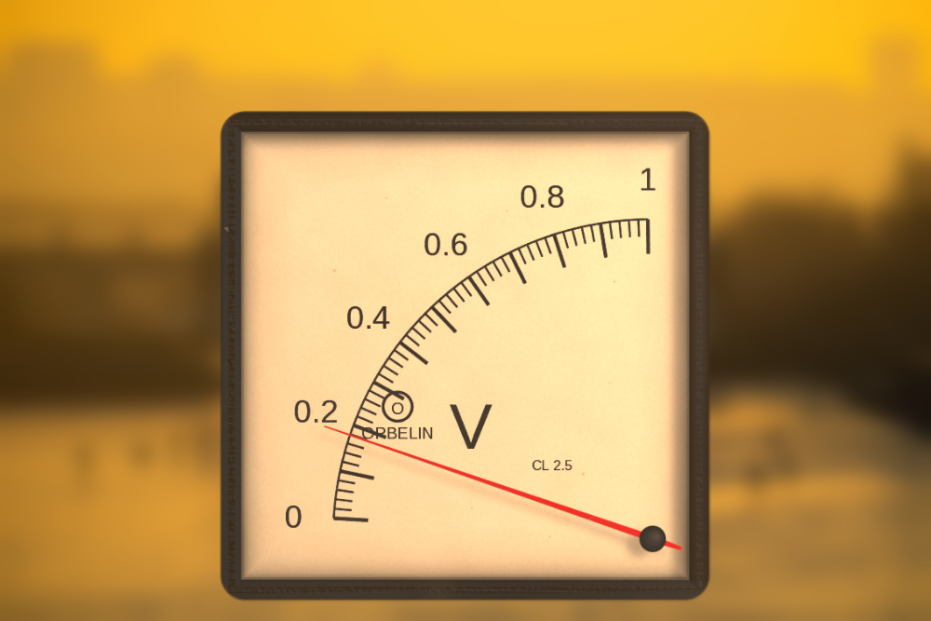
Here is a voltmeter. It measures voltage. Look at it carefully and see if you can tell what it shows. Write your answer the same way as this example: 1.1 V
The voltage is 0.18 V
